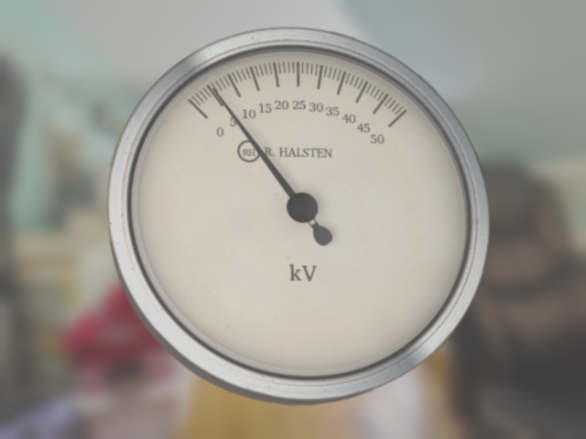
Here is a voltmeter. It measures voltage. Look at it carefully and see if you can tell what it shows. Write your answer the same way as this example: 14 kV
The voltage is 5 kV
